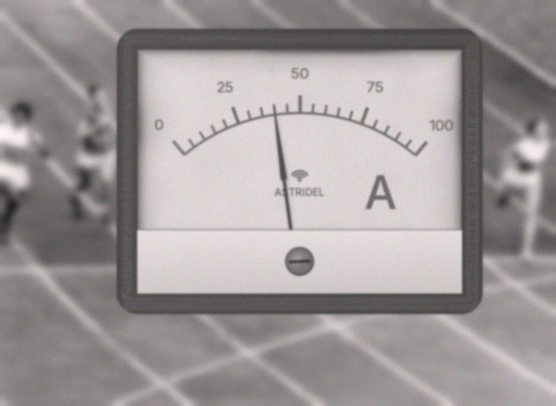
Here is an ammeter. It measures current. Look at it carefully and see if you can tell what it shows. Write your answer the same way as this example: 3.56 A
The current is 40 A
